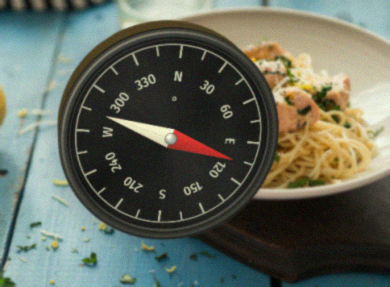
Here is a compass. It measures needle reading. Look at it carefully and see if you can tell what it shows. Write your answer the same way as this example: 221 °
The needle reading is 105 °
